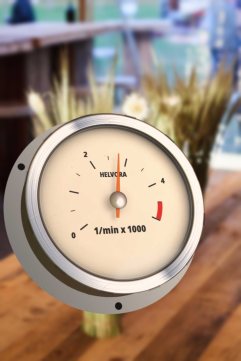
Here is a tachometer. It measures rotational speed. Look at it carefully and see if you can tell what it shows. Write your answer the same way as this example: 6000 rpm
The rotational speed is 2750 rpm
